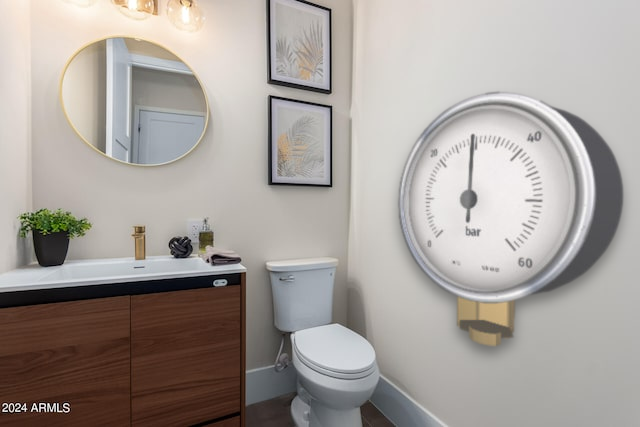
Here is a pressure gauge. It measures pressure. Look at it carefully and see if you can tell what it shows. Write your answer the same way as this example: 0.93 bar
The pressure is 30 bar
